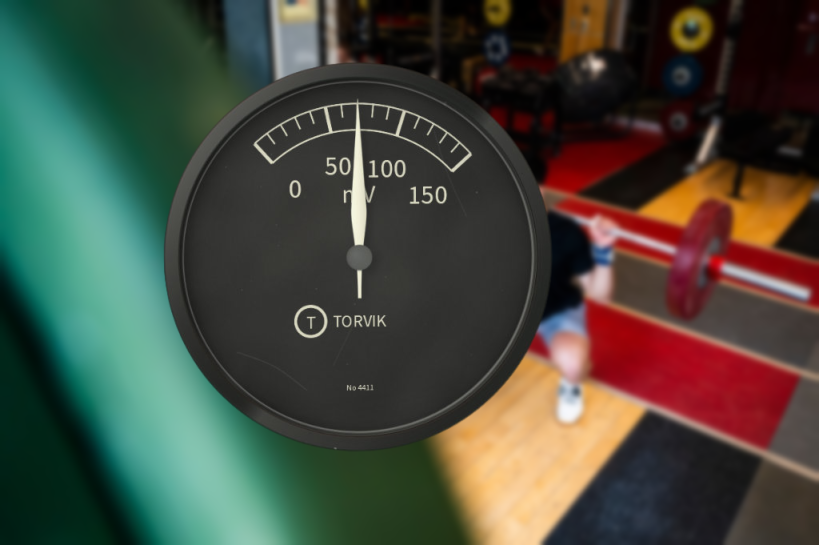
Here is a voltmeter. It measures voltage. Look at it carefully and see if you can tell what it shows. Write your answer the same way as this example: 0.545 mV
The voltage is 70 mV
